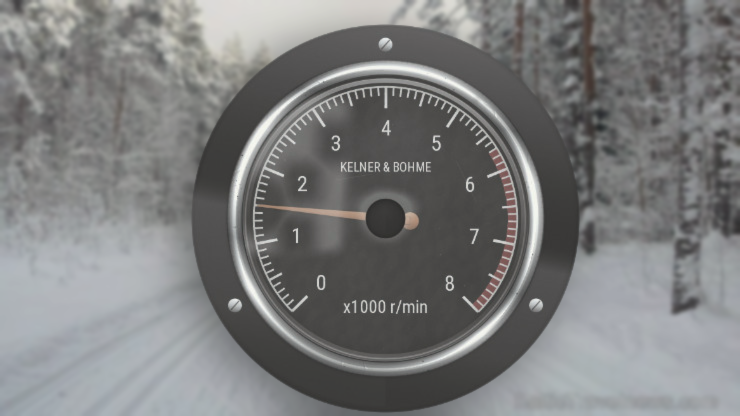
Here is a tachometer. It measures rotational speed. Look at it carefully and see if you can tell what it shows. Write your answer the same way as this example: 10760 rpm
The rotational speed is 1500 rpm
